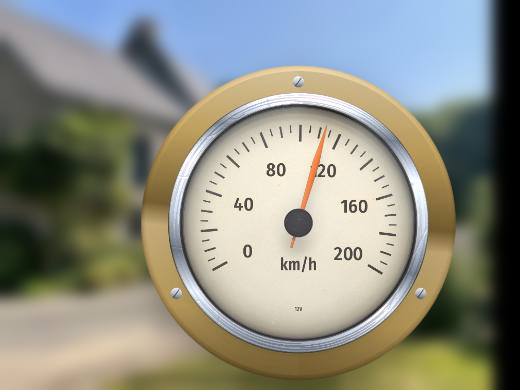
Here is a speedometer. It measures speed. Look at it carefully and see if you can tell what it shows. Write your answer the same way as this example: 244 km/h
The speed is 112.5 km/h
